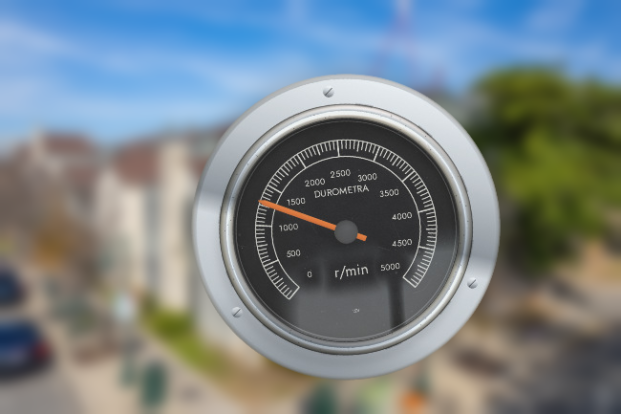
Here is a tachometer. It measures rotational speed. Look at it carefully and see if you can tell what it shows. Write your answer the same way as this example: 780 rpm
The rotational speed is 1300 rpm
